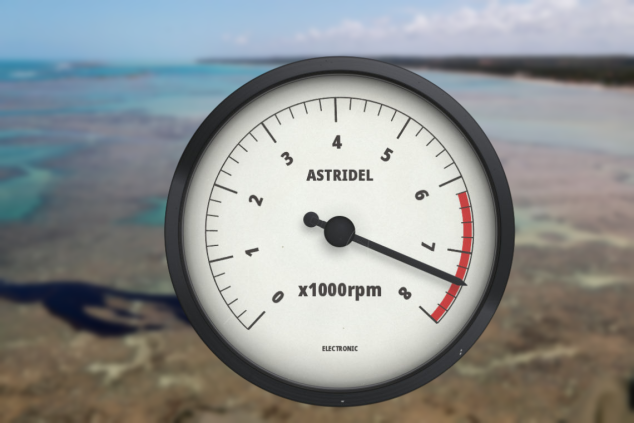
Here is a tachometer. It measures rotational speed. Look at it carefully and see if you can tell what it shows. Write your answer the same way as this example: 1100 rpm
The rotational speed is 7400 rpm
